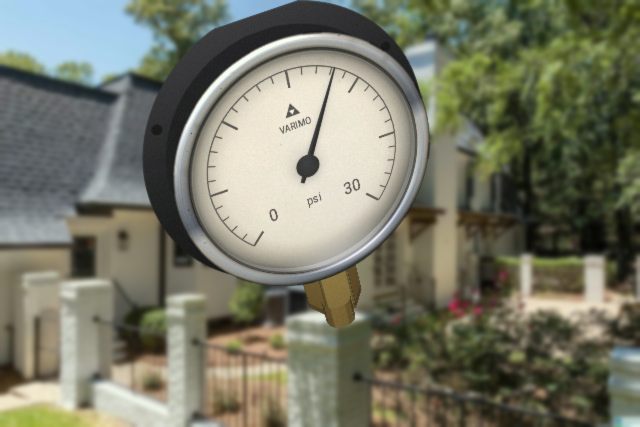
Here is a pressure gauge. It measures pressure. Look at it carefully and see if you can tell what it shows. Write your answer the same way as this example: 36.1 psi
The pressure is 18 psi
